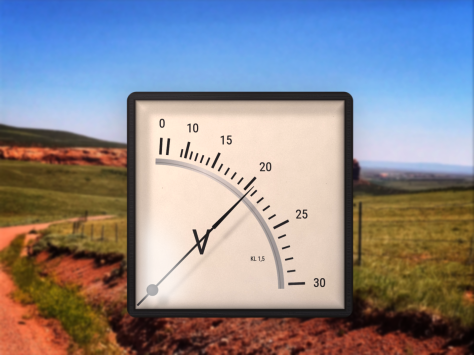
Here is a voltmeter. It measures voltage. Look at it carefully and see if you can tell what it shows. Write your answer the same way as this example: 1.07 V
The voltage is 20.5 V
